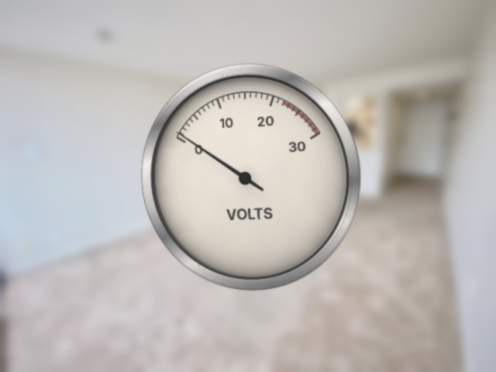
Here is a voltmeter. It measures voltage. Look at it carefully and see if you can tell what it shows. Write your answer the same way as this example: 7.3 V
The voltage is 1 V
